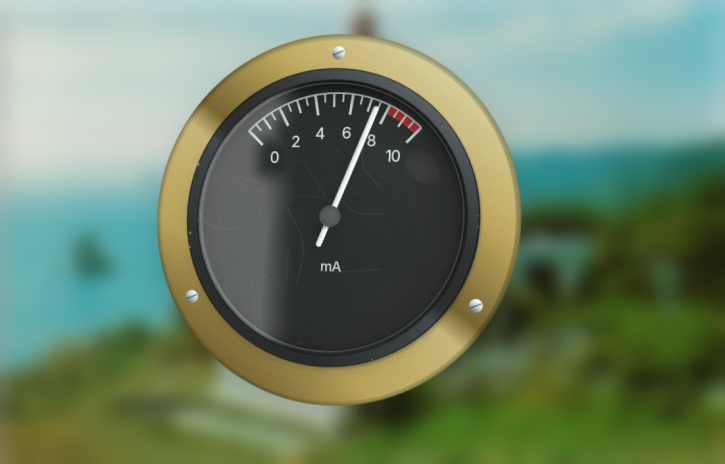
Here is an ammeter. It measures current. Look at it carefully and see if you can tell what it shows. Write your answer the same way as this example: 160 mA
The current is 7.5 mA
